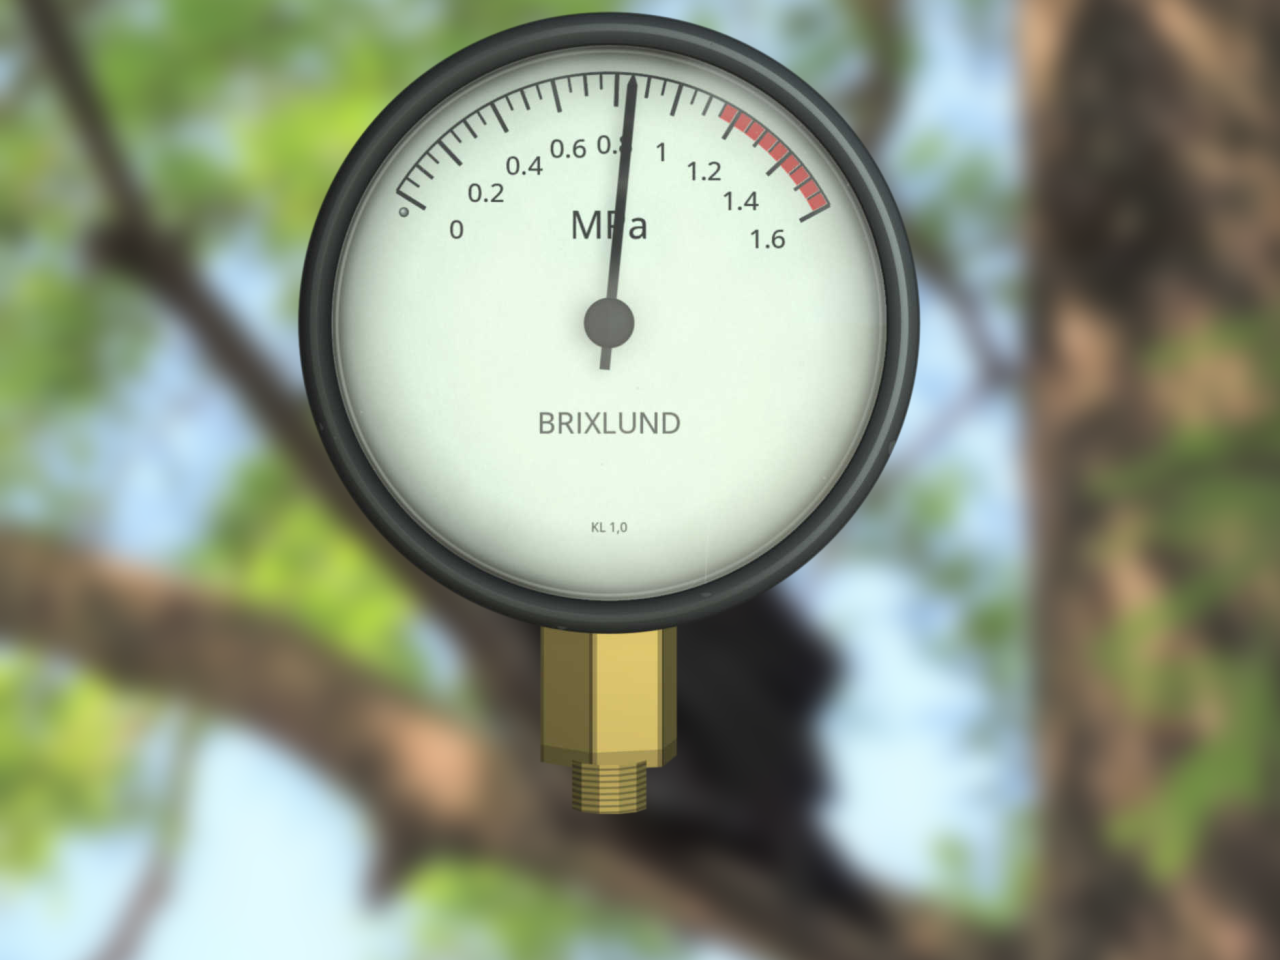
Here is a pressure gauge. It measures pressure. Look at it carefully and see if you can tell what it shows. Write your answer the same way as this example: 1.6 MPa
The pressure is 0.85 MPa
